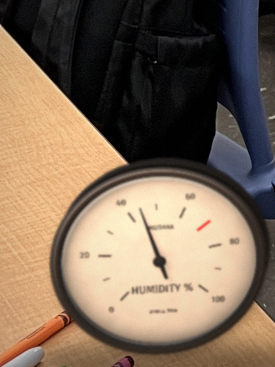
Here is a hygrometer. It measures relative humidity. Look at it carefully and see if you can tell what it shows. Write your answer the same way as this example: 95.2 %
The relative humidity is 45 %
